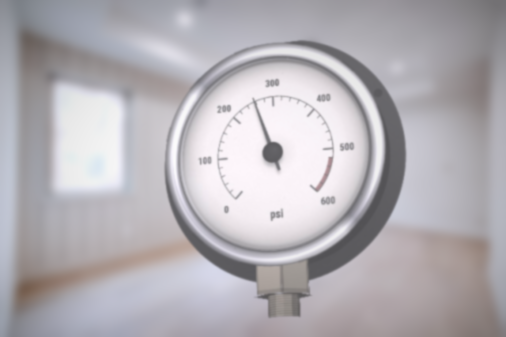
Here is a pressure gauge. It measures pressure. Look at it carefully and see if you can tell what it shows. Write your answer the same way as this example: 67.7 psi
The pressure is 260 psi
